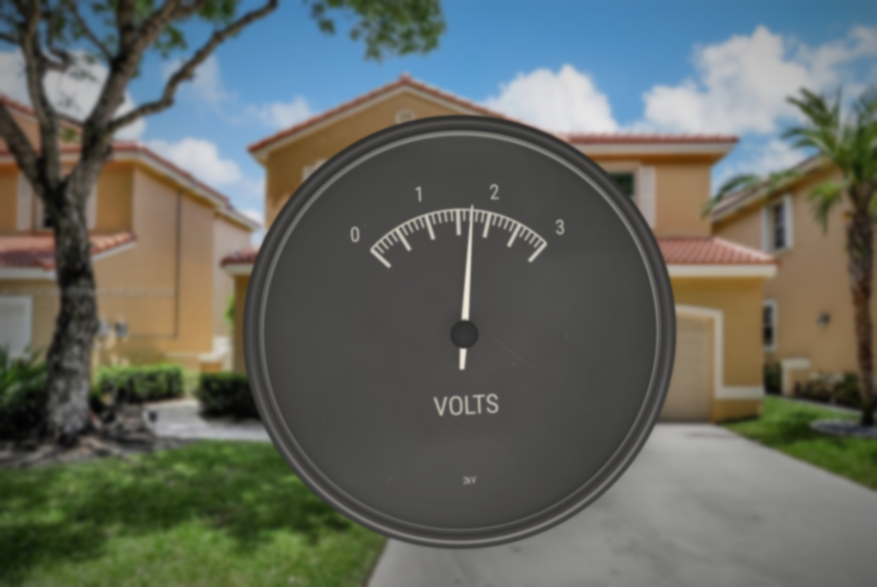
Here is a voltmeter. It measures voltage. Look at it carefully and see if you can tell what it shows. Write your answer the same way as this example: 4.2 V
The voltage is 1.7 V
